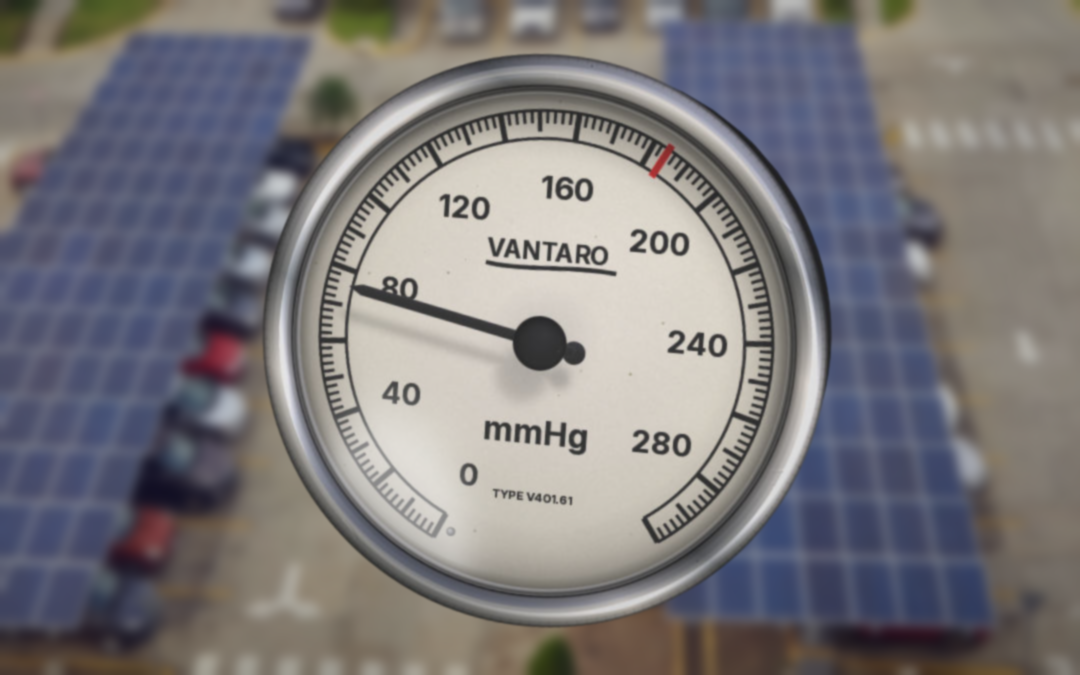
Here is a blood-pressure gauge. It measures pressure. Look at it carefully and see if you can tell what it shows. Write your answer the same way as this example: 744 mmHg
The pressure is 76 mmHg
